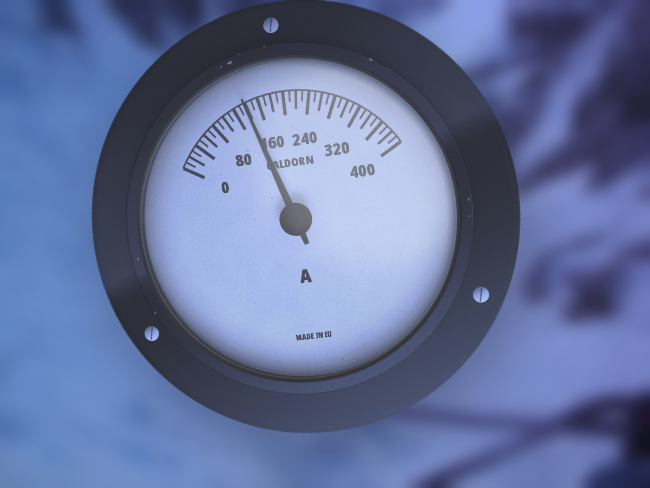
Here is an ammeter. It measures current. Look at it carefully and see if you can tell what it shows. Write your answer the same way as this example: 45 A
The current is 140 A
